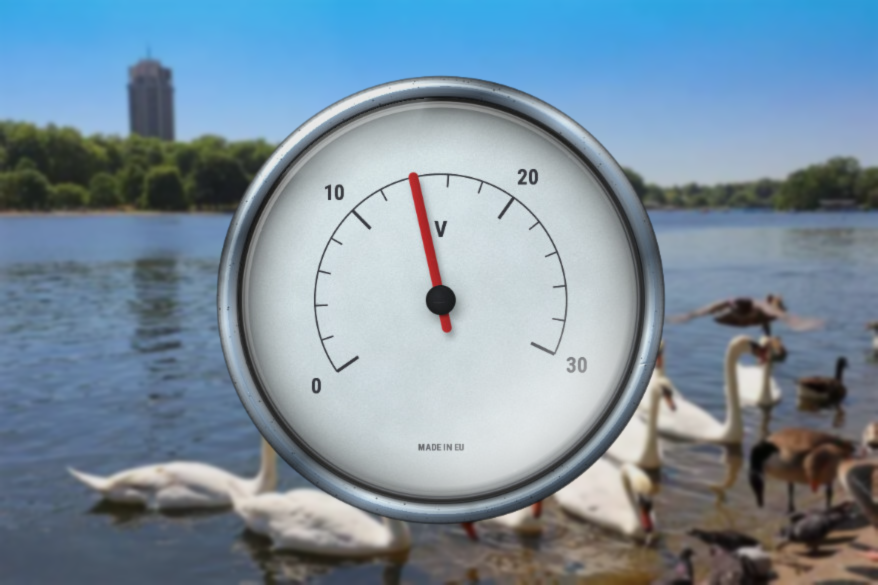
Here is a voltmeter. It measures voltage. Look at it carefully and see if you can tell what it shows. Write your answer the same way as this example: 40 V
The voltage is 14 V
